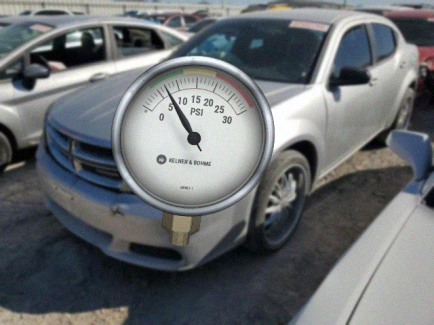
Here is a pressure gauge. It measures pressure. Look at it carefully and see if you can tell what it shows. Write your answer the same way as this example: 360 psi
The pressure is 7 psi
